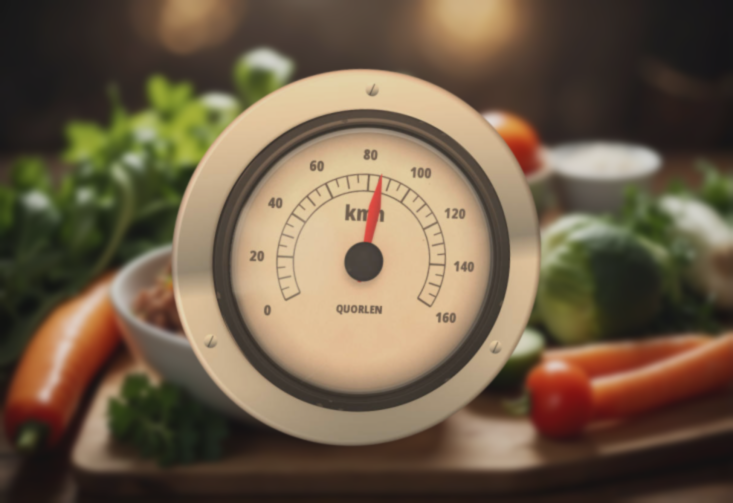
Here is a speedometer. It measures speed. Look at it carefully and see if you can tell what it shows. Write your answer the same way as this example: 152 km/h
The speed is 85 km/h
